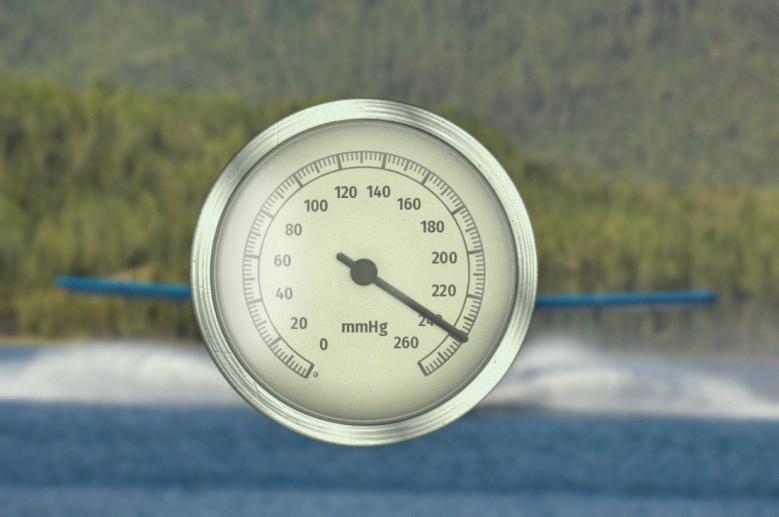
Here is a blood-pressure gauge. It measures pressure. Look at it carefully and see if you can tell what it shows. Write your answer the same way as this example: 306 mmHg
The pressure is 238 mmHg
